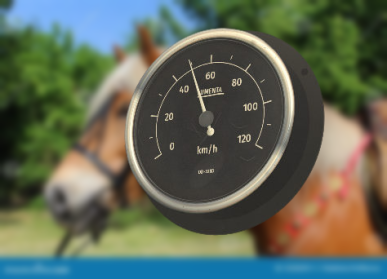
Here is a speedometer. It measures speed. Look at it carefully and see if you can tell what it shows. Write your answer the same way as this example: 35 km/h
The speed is 50 km/h
